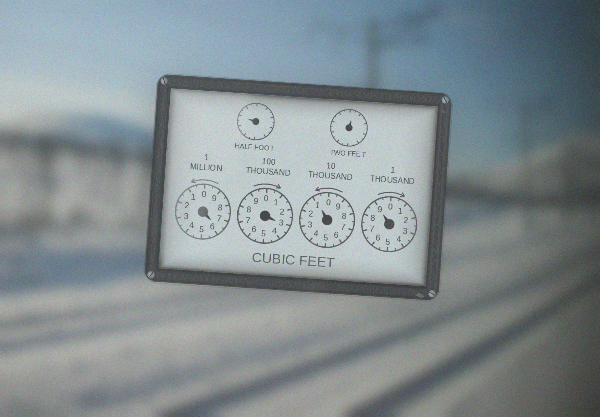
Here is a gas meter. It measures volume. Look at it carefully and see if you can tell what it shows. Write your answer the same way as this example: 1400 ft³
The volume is 630900 ft³
